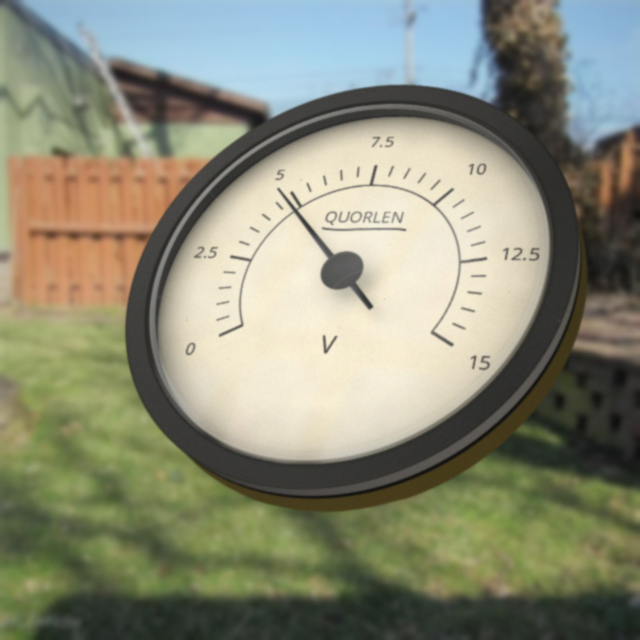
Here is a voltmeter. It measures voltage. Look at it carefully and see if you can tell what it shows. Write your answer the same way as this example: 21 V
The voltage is 4.75 V
